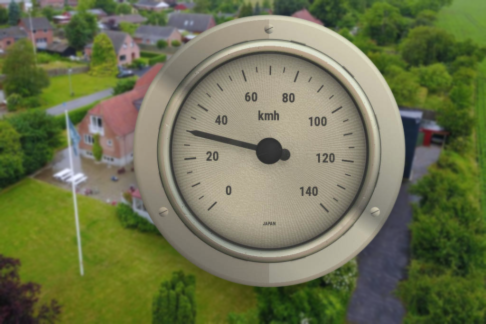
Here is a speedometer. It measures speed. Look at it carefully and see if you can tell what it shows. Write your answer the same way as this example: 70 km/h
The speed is 30 km/h
